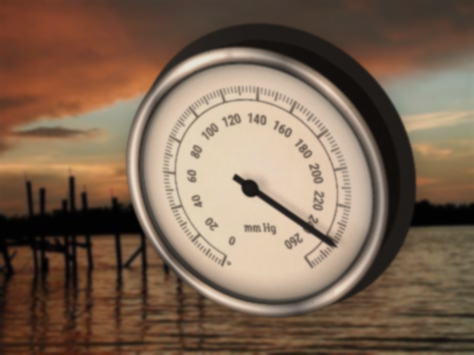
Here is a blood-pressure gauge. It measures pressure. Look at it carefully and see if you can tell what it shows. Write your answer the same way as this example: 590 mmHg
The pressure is 240 mmHg
